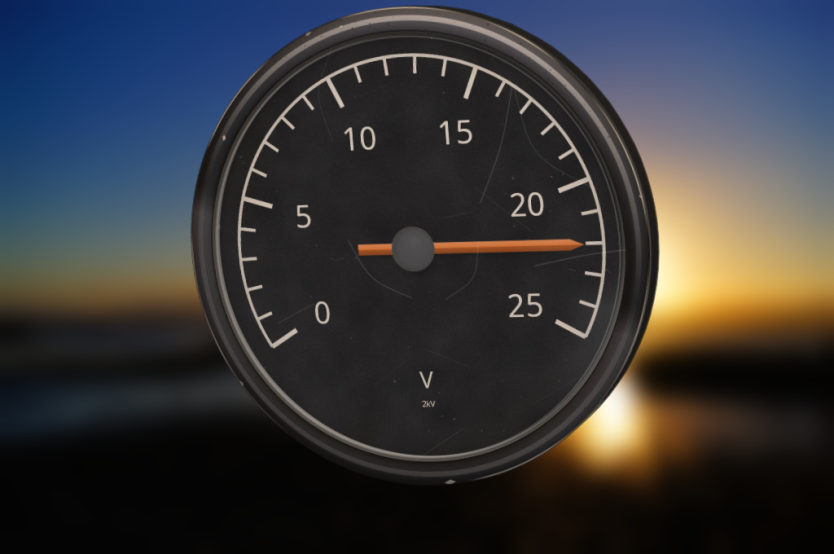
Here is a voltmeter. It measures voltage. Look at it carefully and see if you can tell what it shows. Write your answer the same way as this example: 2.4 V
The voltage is 22 V
